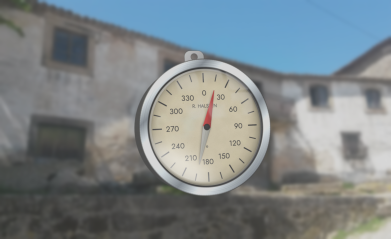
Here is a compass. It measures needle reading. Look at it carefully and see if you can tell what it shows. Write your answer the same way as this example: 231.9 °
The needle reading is 15 °
